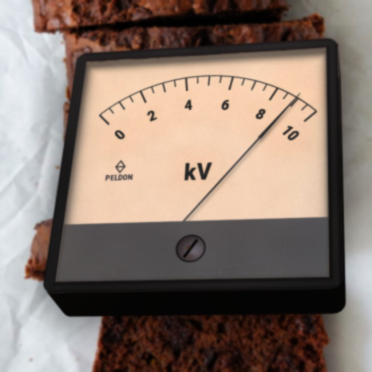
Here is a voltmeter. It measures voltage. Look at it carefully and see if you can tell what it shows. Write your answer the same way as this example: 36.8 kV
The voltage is 9 kV
